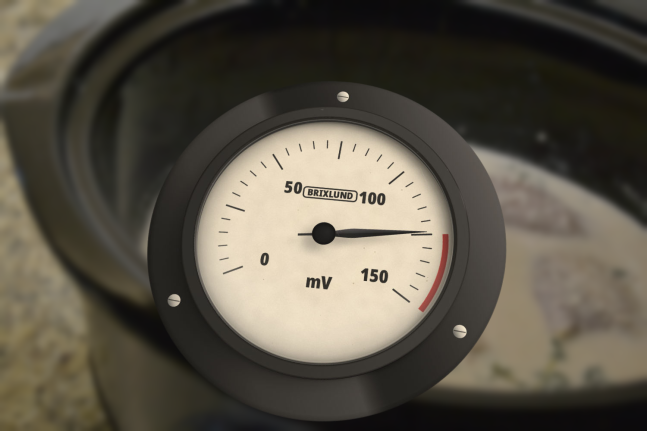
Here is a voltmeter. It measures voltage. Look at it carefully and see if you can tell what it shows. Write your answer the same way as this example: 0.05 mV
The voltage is 125 mV
